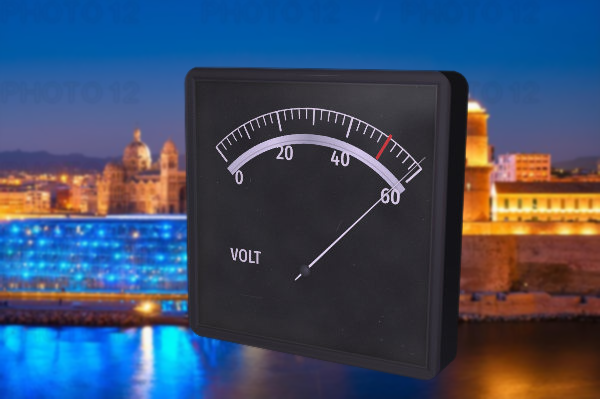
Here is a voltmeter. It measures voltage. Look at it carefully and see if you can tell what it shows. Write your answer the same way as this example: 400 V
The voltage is 59 V
